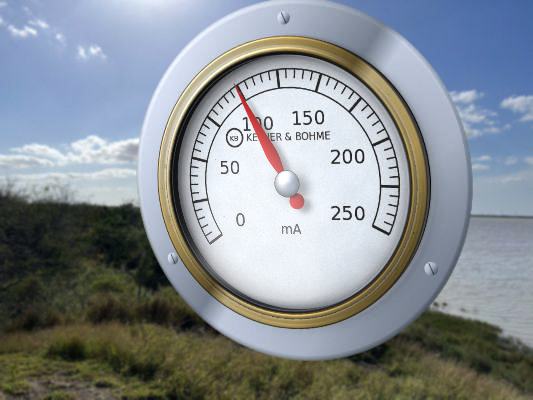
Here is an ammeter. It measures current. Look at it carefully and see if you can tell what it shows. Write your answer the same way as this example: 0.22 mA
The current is 100 mA
